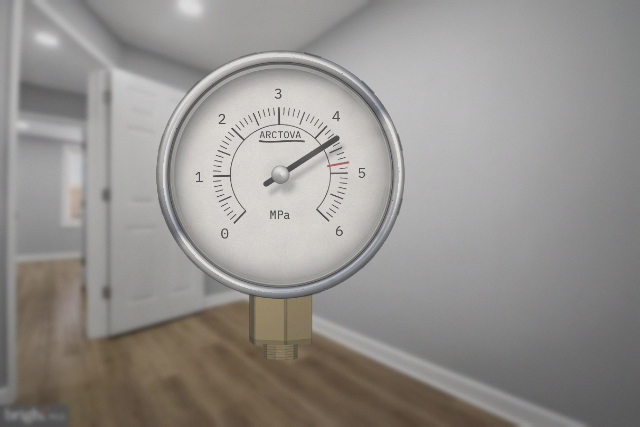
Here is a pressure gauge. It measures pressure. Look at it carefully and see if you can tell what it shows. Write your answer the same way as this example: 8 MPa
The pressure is 4.3 MPa
